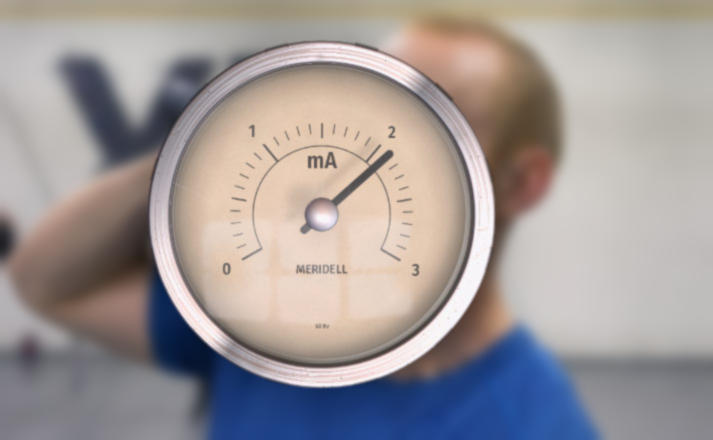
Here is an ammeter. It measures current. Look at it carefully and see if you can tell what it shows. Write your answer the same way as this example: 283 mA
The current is 2.1 mA
